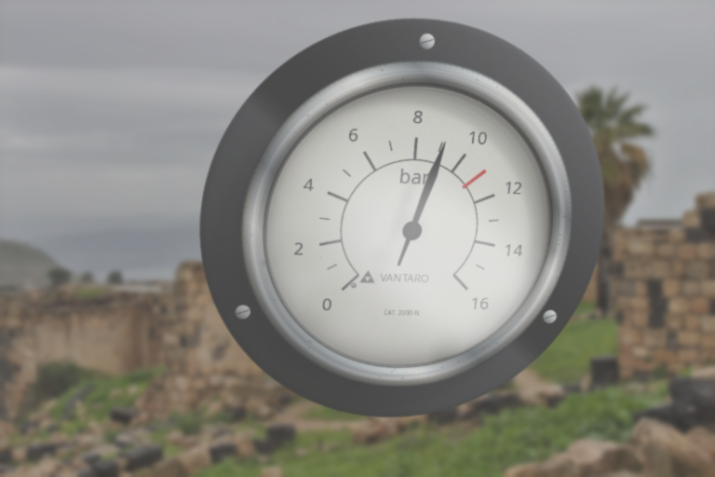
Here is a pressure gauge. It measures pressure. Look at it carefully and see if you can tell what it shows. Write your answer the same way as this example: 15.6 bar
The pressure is 9 bar
